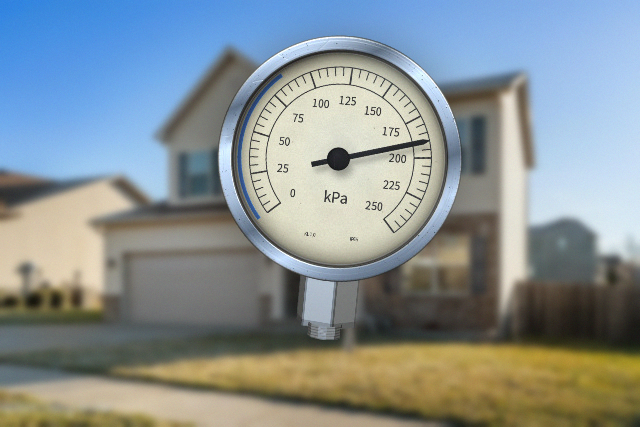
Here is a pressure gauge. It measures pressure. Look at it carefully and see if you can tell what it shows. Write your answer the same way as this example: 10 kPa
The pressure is 190 kPa
